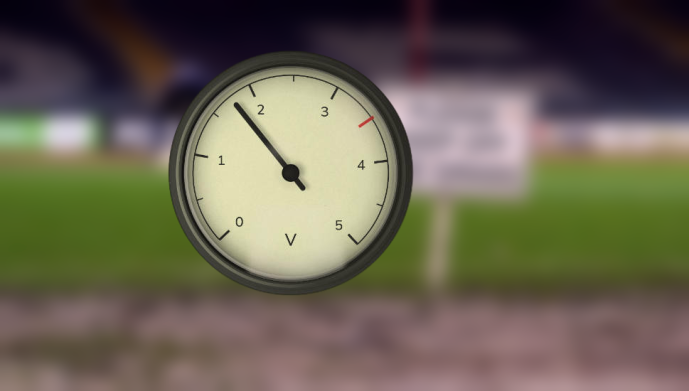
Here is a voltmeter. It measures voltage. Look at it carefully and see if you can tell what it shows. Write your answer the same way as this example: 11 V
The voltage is 1.75 V
